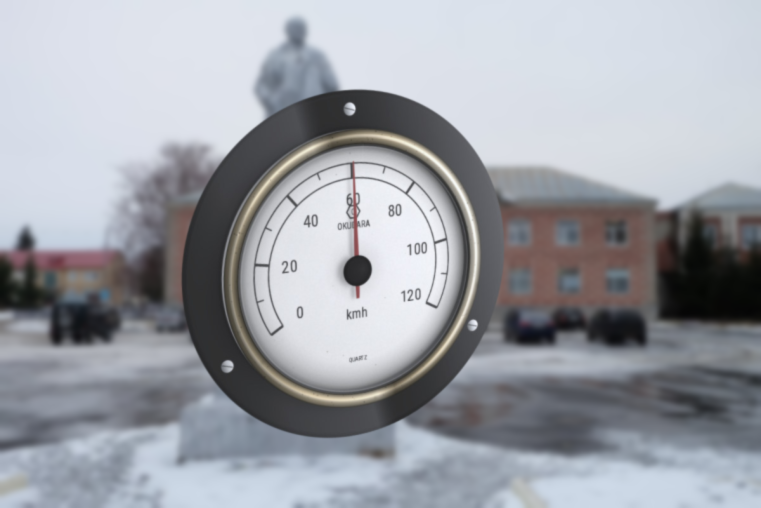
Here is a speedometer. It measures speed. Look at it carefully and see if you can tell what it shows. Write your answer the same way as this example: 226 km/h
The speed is 60 km/h
